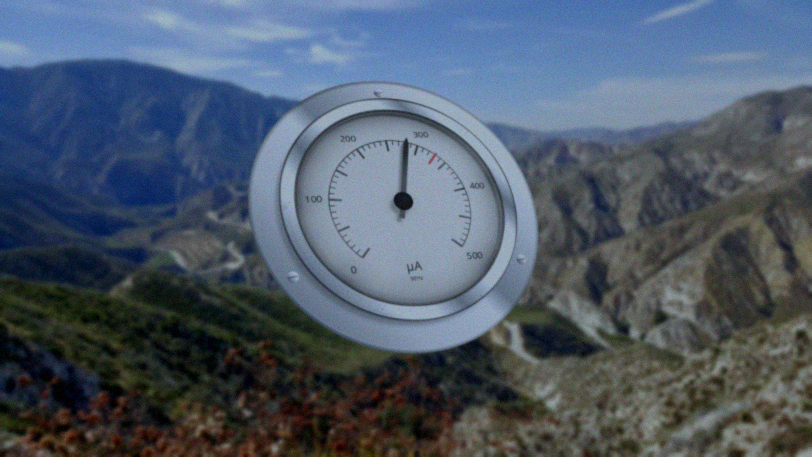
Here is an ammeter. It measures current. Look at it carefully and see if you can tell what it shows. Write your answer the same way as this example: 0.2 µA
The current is 280 µA
